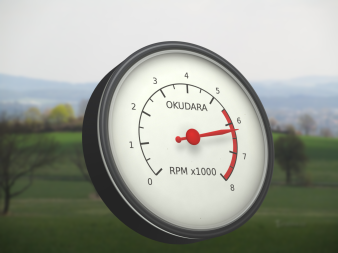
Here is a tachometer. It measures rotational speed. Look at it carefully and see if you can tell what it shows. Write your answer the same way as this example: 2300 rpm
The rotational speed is 6250 rpm
